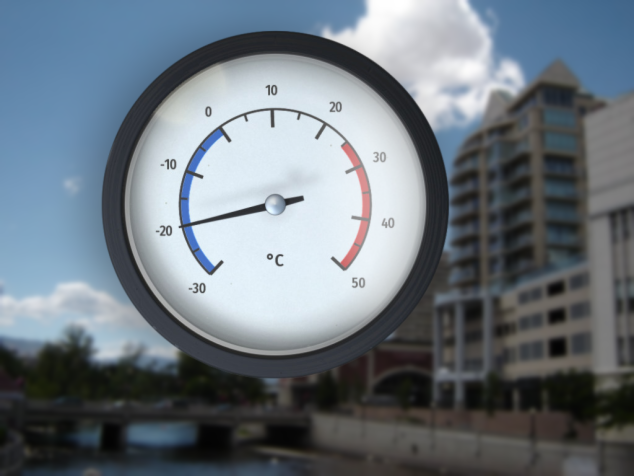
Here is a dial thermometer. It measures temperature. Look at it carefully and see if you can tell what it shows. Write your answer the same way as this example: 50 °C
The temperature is -20 °C
